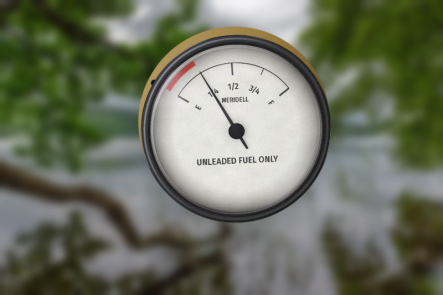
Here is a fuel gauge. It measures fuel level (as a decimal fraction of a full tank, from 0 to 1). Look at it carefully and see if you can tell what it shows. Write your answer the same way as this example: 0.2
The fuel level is 0.25
